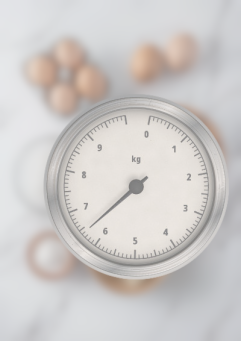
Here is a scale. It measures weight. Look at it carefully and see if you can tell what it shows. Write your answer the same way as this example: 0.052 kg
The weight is 6.4 kg
